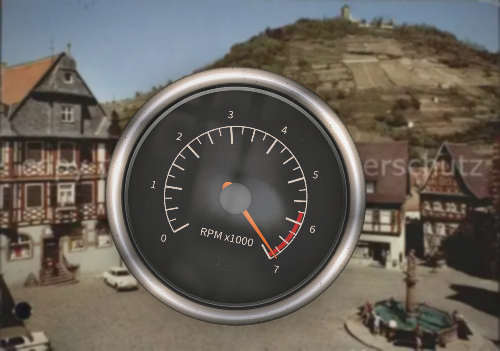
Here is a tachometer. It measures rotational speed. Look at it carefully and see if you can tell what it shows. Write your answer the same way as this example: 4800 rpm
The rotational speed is 6875 rpm
